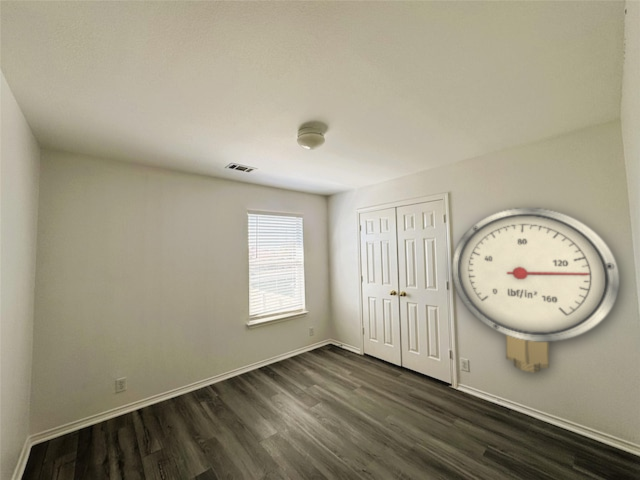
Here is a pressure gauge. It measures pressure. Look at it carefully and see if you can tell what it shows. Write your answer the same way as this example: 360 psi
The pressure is 130 psi
